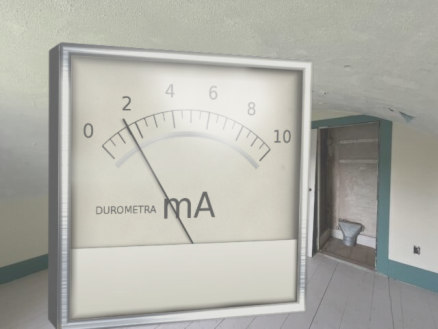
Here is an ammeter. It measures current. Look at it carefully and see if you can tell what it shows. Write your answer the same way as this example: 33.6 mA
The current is 1.5 mA
